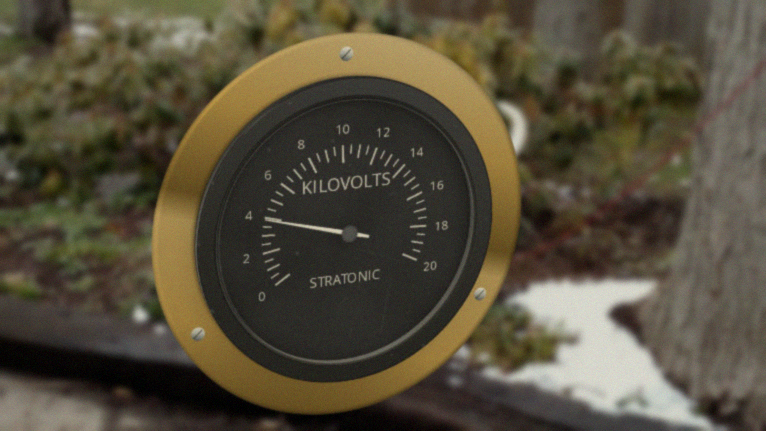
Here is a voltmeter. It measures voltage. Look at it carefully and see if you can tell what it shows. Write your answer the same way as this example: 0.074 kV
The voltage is 4 kV
